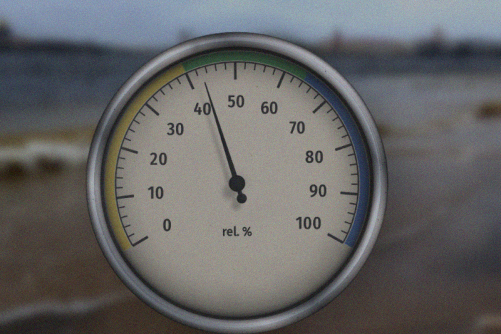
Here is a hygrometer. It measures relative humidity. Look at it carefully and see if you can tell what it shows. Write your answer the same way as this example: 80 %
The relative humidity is 43 %
